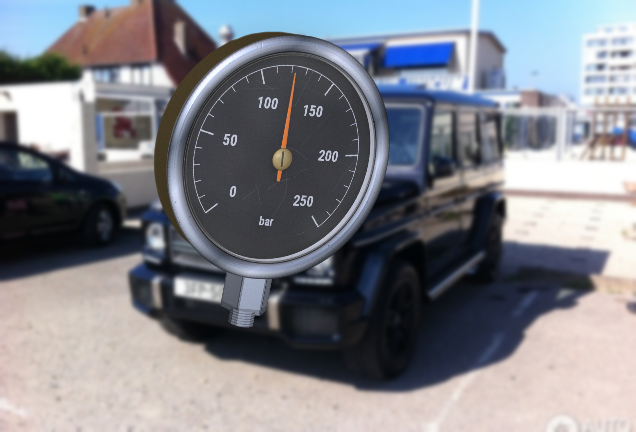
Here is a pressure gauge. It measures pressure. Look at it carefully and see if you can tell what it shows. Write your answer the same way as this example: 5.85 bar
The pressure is 120 bar
